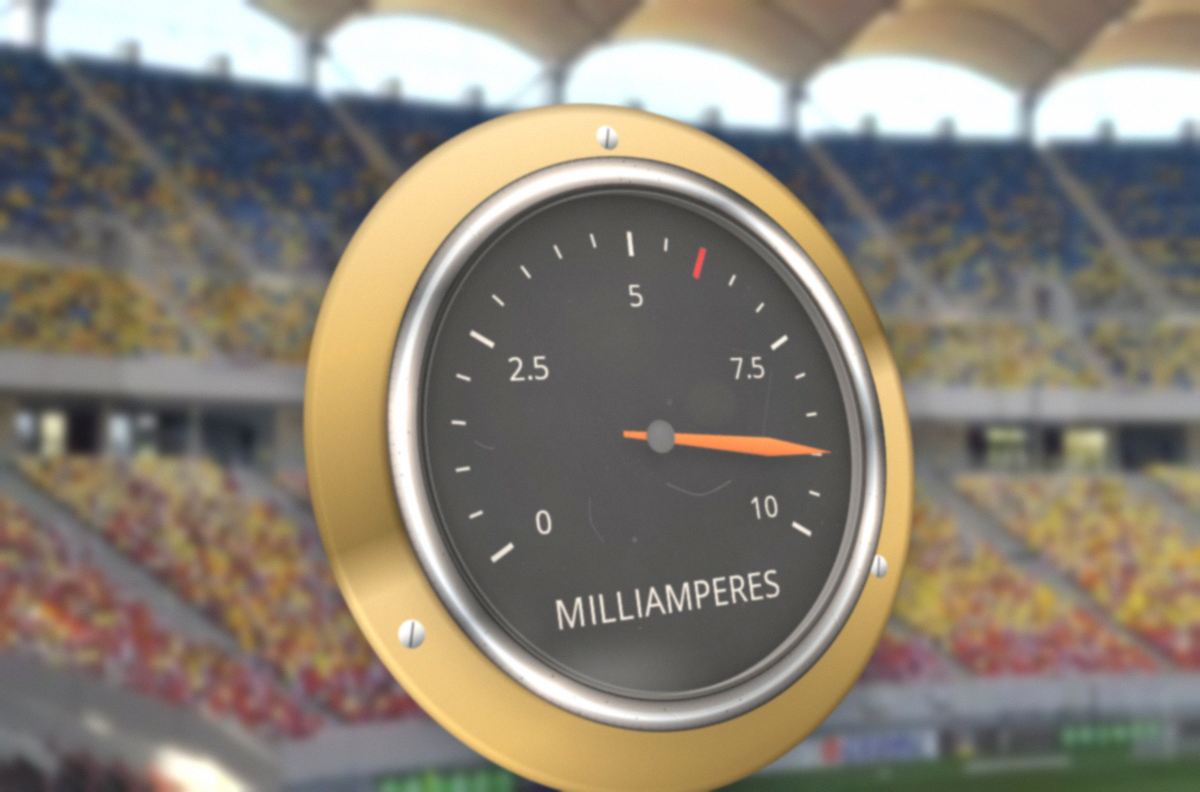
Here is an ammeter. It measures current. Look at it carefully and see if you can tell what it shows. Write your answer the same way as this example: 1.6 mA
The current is 9 mA
